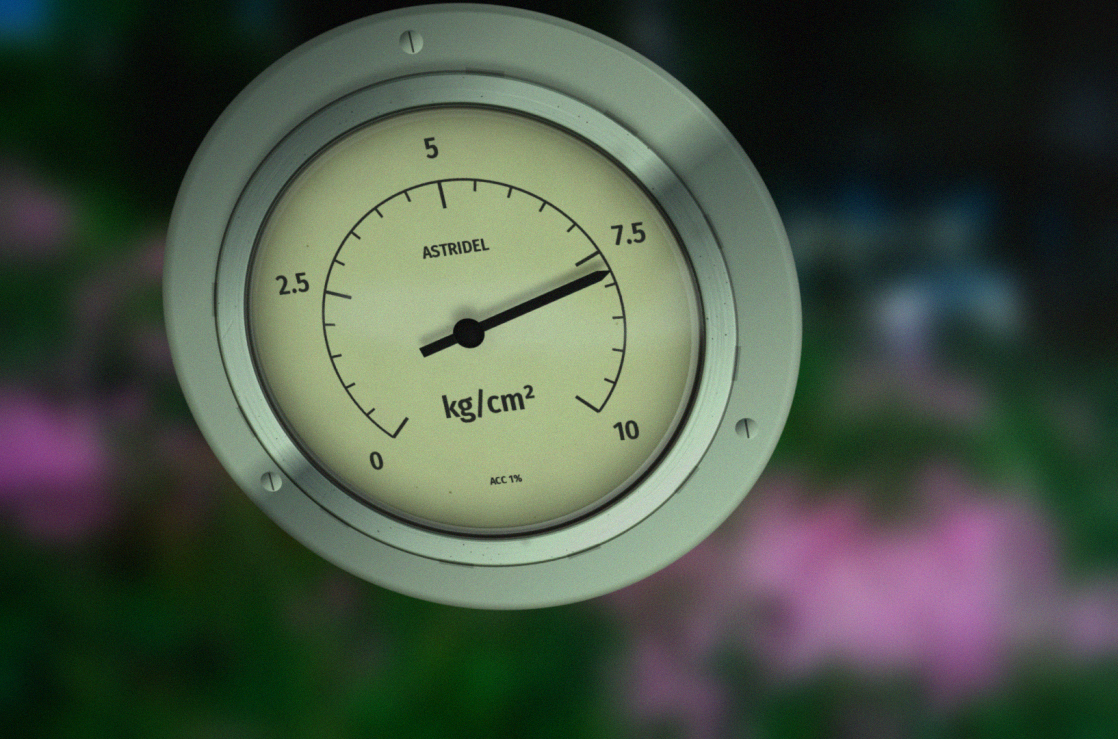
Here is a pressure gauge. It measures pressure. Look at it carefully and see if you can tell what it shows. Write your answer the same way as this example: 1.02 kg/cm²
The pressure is 7.75 kg/cm²
